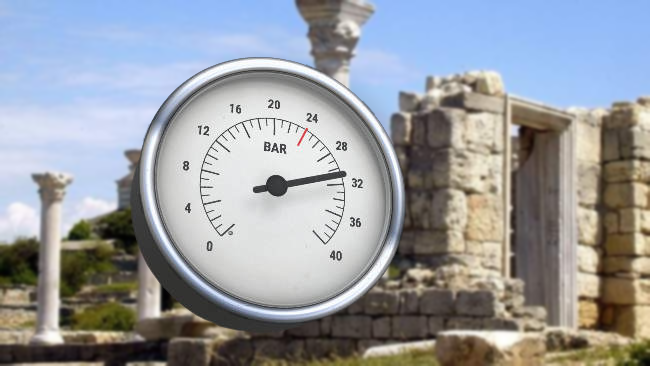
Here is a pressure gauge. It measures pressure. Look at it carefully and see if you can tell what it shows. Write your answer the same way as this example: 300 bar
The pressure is 31 bar
